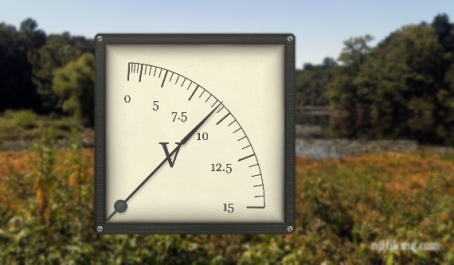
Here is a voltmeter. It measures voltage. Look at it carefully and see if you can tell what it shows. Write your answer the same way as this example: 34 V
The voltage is 9.25 V
